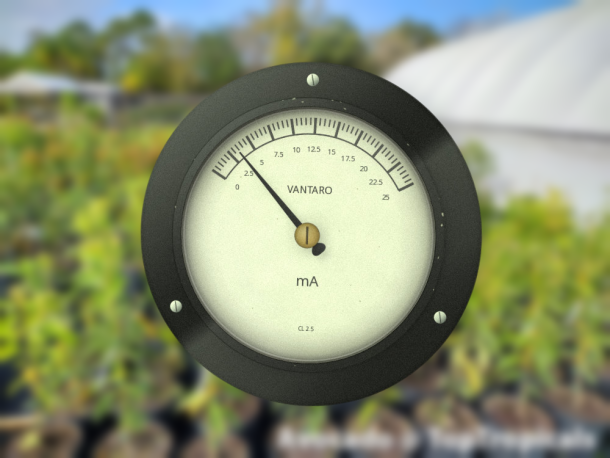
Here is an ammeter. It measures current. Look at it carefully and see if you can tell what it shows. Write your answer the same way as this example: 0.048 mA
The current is 3.5 mA
